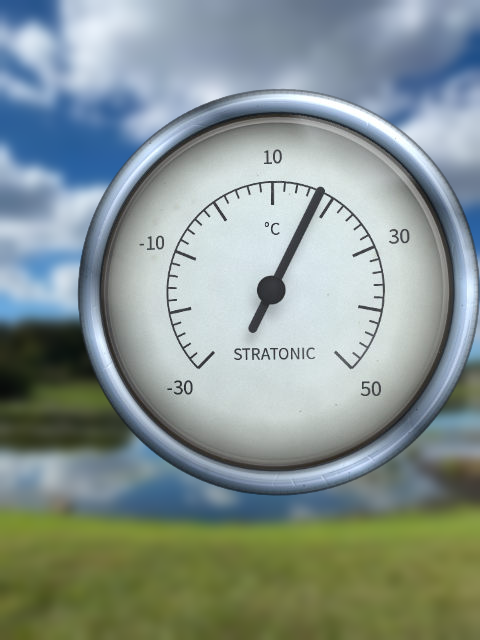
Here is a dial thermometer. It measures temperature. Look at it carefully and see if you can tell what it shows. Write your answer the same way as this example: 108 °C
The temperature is 18 °C
